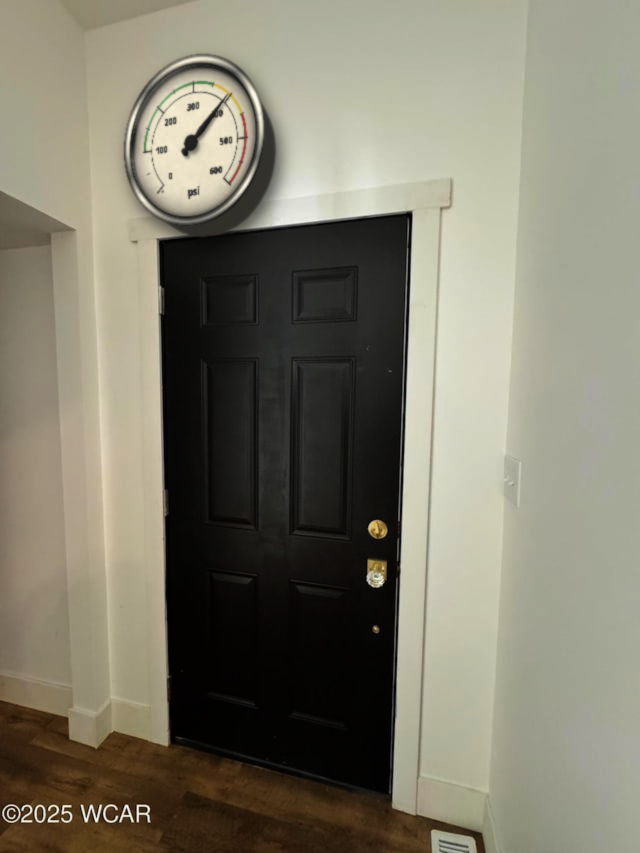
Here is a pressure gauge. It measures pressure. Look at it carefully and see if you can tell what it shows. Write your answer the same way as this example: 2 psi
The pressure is 400 psi
